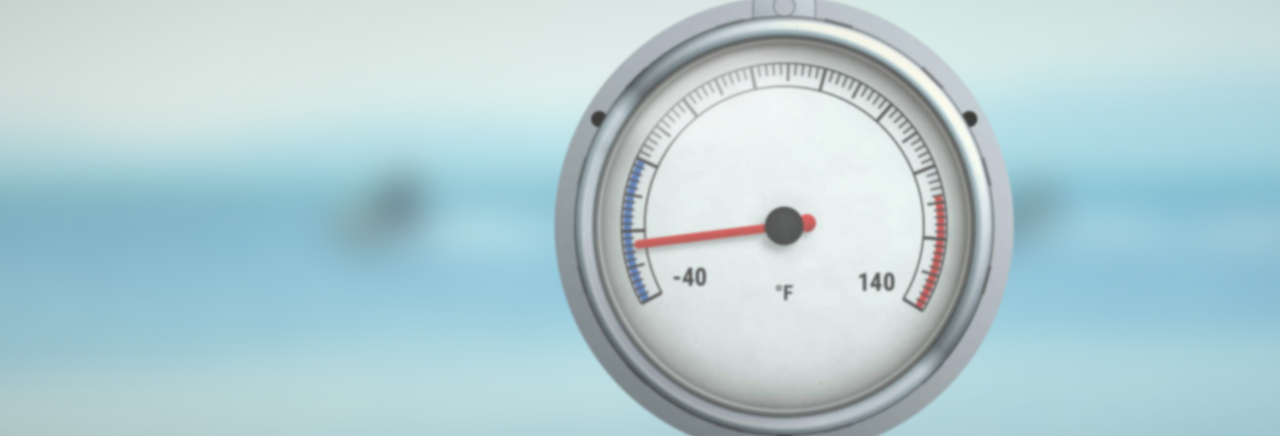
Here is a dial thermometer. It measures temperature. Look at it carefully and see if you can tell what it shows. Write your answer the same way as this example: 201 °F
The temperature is -24 °F
